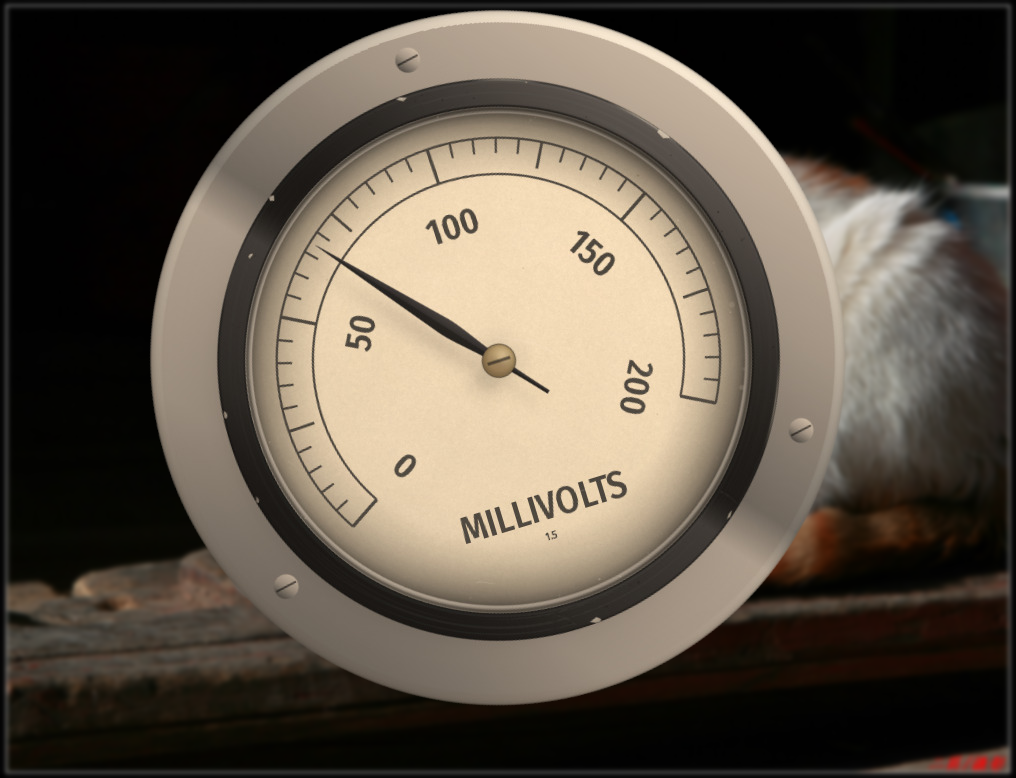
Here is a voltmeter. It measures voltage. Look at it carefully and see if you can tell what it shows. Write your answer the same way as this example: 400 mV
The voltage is 67.5 mV
